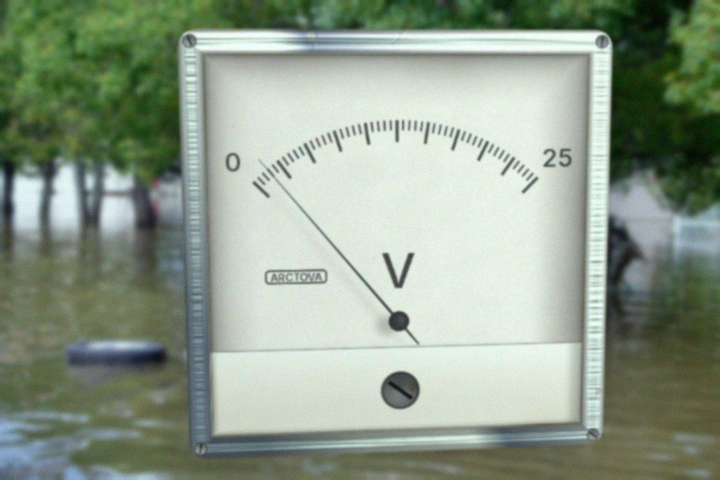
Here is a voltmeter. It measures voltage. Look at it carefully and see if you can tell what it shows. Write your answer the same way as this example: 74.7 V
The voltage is 1.5 V
